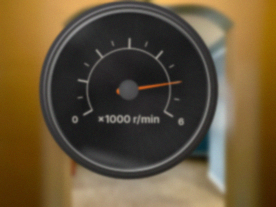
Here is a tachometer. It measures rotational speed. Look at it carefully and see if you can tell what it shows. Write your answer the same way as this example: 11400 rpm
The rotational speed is 5000 rpm
